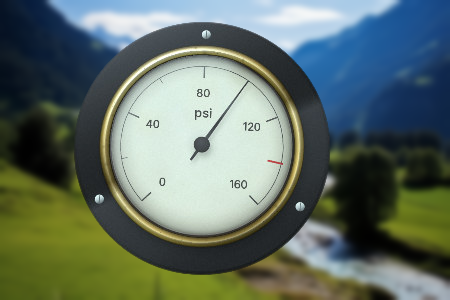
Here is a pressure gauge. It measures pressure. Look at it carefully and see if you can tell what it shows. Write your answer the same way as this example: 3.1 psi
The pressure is 100 psi
